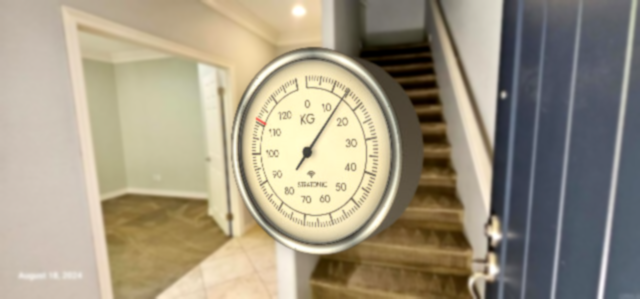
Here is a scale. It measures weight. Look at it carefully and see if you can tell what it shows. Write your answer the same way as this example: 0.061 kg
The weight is 15 kg
